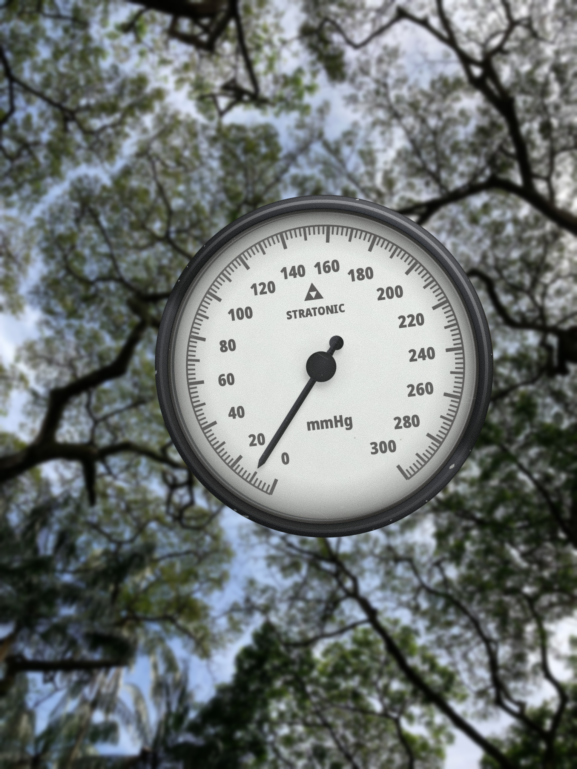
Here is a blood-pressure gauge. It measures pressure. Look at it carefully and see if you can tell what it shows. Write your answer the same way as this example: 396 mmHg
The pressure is 10 mmHg
